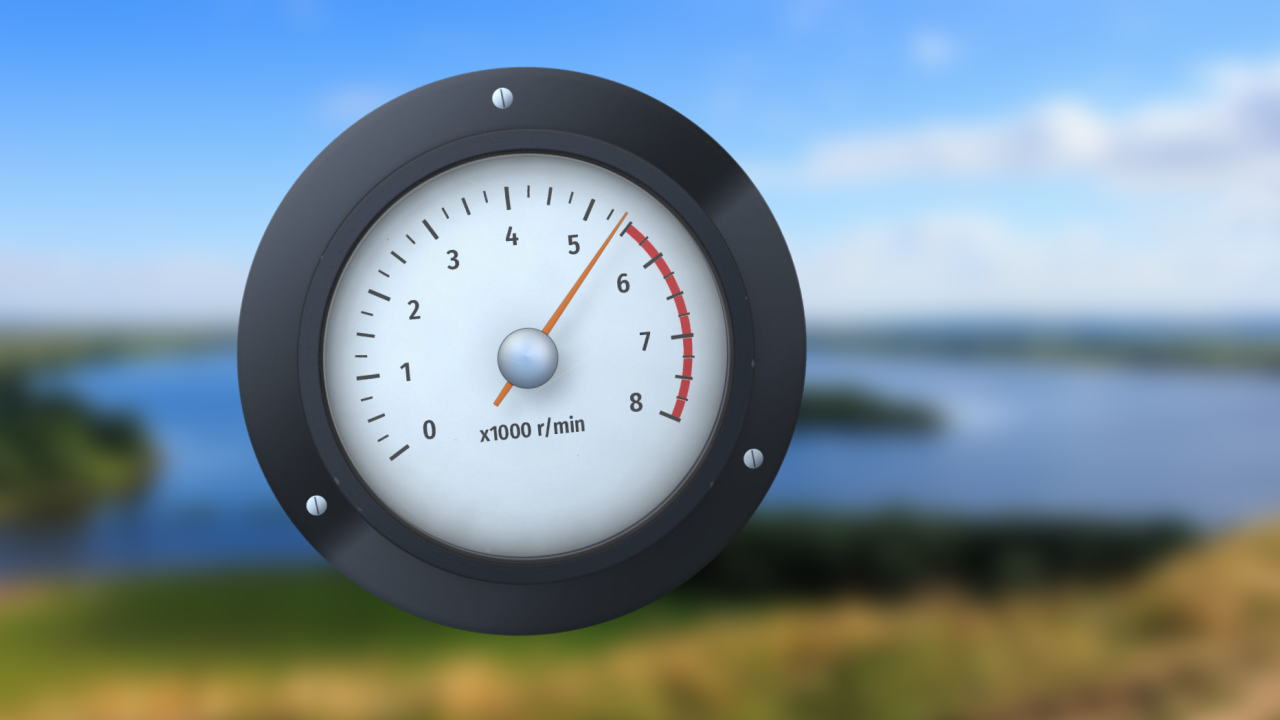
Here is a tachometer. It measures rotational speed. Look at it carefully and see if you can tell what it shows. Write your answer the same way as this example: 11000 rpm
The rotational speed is 5375 rpm
